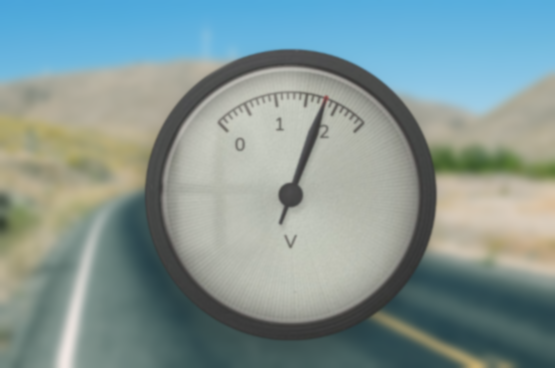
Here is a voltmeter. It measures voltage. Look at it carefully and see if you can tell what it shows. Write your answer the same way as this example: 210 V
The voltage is 1.8 V
